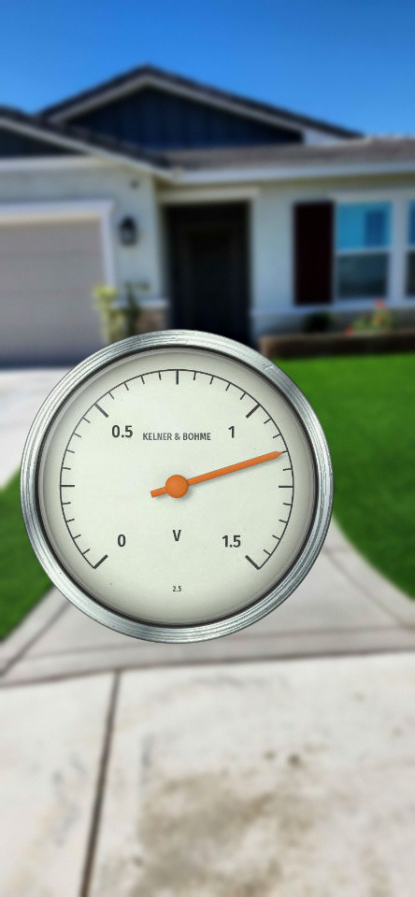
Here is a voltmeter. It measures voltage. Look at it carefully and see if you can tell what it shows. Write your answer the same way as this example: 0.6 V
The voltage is 1.15 V
